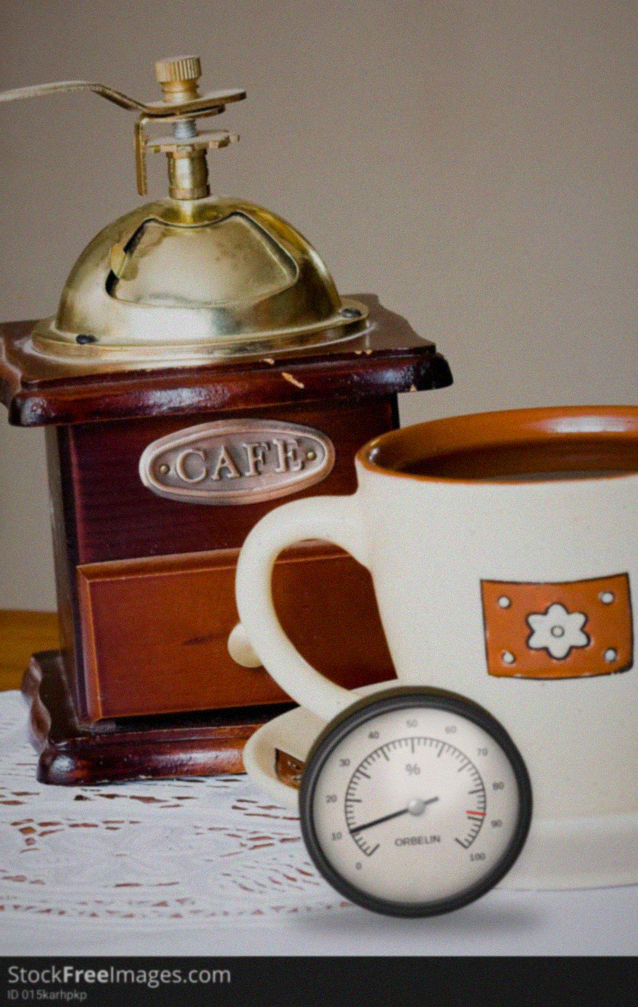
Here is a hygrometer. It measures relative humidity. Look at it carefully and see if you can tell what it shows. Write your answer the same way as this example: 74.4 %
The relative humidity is 10 %
